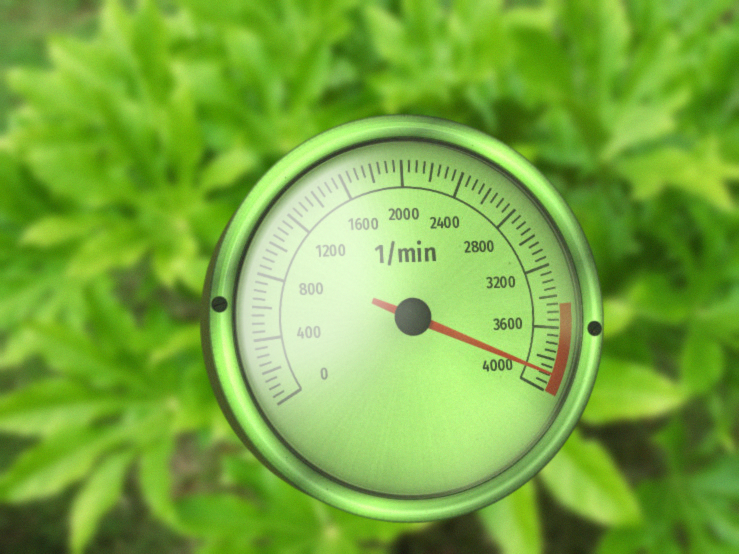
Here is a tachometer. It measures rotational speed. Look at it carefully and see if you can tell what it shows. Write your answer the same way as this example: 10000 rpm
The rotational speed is 3900 rpm
